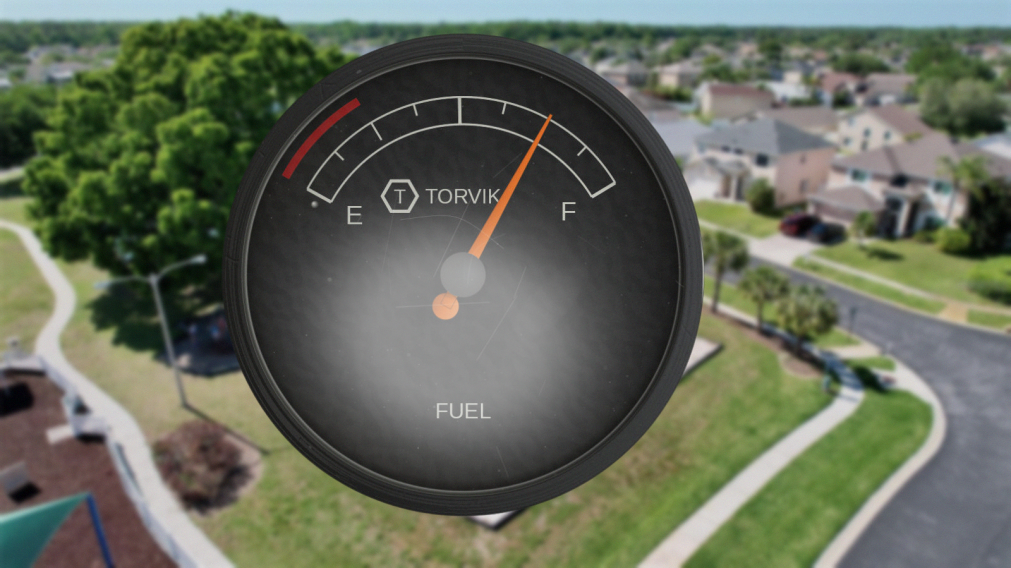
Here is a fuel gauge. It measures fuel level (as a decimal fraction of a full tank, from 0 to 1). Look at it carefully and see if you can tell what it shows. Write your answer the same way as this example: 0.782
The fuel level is 0.75
